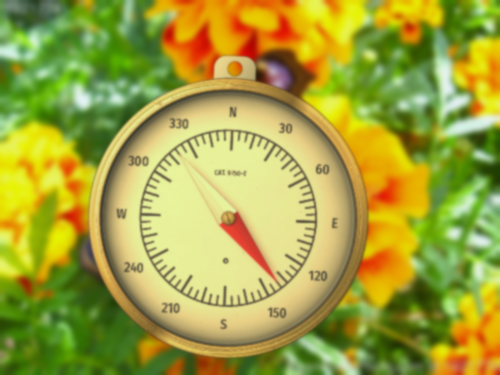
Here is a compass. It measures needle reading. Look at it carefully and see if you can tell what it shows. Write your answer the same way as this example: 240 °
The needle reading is 140 °
